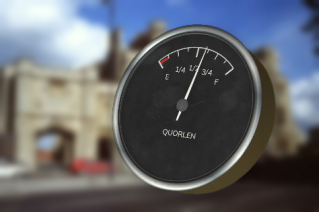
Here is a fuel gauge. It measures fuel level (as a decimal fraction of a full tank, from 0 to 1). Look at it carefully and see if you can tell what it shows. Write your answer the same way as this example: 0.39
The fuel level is 0.625
